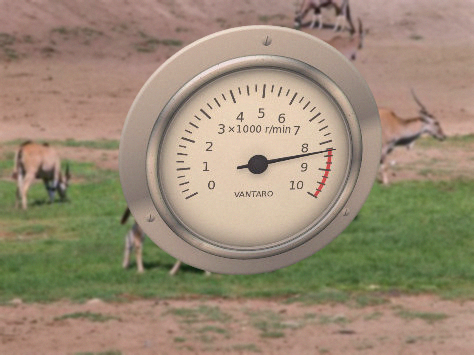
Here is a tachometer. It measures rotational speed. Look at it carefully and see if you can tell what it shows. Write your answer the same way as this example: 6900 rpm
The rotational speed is 8250 rpm
